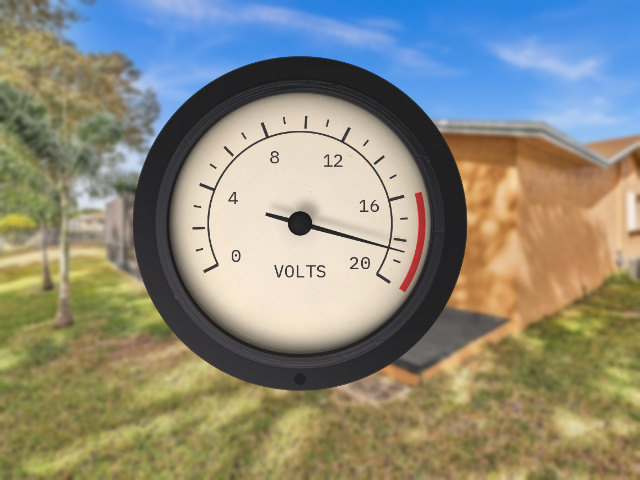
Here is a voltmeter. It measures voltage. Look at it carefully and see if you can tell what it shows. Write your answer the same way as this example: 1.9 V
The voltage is 18.5 V
